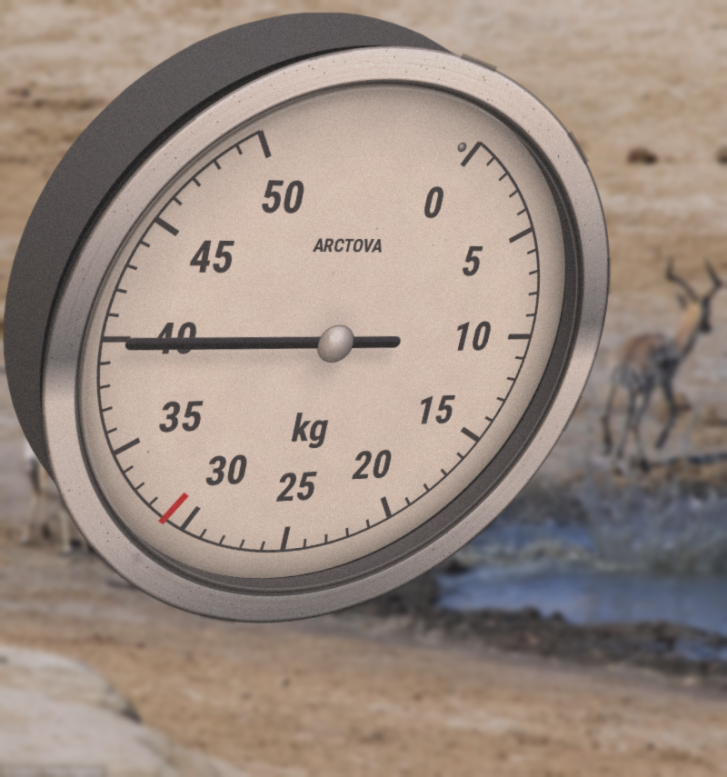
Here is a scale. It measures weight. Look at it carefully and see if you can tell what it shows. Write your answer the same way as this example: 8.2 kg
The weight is 40 kg
